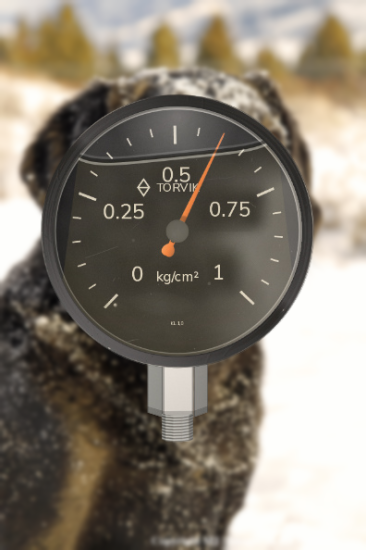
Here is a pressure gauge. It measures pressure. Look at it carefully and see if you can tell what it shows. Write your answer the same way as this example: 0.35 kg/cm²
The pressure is 0.6 kg/cm²
